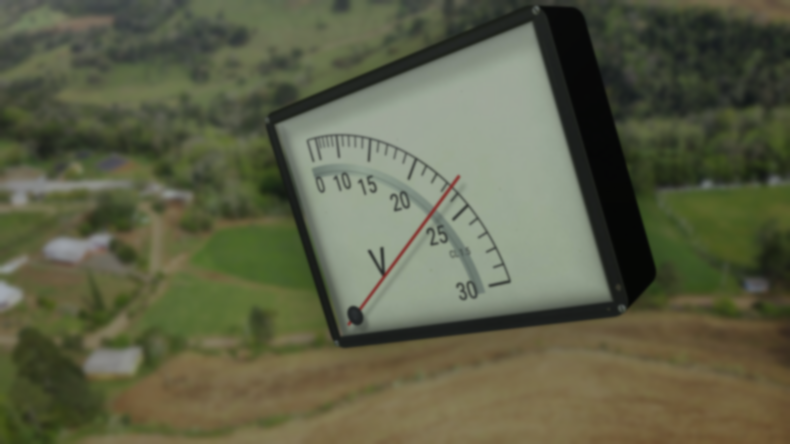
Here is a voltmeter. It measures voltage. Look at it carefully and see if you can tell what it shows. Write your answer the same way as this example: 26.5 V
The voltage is 23.5 V
